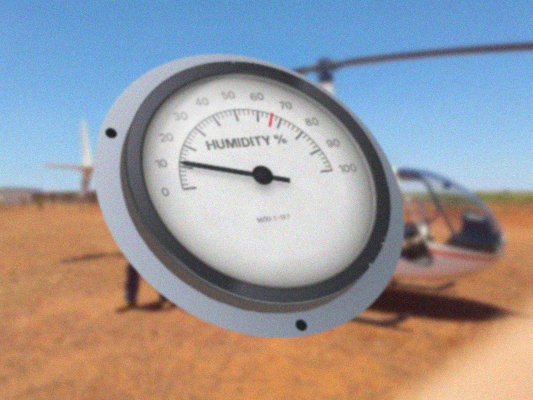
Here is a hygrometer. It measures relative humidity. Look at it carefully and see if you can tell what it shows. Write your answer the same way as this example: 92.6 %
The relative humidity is 10 %
